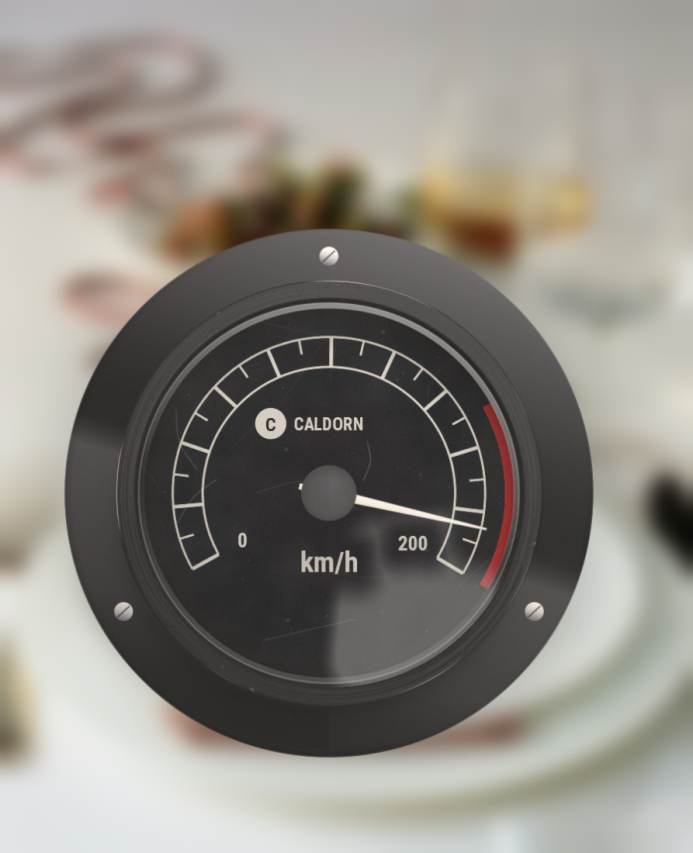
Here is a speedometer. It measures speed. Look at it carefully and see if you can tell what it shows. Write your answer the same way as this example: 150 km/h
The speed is 185 km/h
